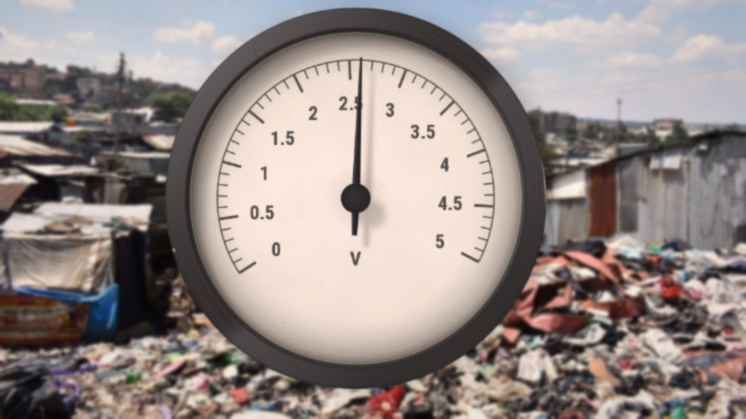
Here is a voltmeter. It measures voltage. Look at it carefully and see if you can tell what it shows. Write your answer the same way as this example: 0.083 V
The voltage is 2.6 V
